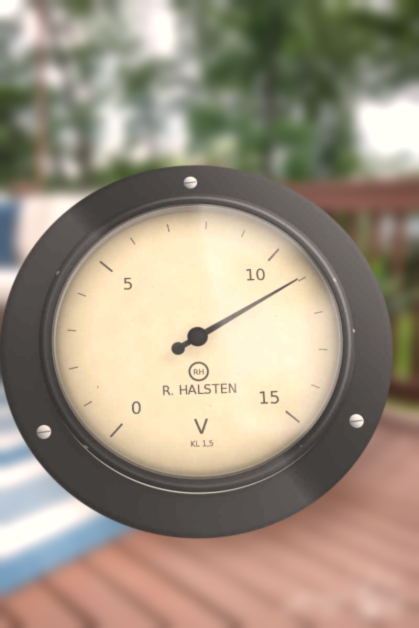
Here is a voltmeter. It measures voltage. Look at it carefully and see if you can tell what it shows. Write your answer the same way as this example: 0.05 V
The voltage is 11 V
